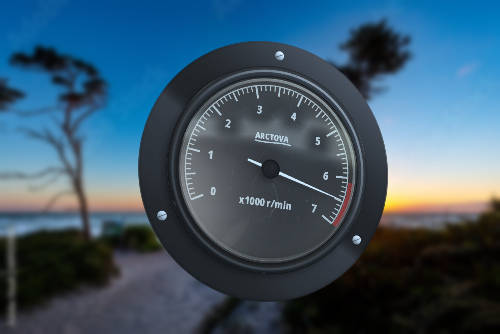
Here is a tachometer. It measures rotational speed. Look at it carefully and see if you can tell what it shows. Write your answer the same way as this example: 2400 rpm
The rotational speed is 6500 rpm
